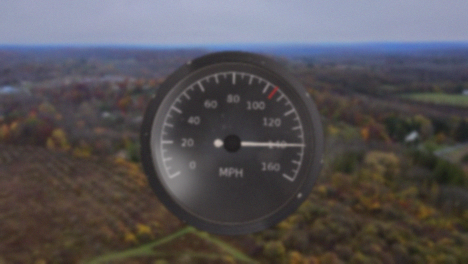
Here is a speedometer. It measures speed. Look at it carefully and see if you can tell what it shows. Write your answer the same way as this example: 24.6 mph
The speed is 140 mph
